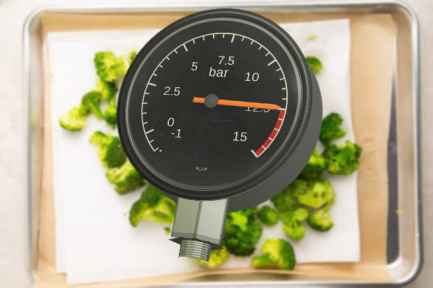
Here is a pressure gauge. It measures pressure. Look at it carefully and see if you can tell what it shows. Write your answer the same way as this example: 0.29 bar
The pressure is 12.5 bar
